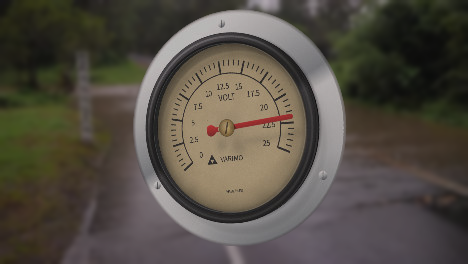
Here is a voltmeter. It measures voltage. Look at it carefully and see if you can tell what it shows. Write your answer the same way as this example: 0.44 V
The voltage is 22 V
